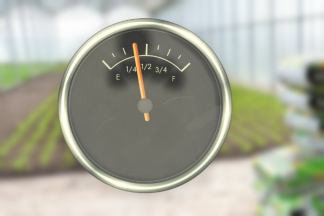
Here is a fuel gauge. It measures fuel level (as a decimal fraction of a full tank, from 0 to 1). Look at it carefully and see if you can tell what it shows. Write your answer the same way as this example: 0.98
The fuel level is 0.375
